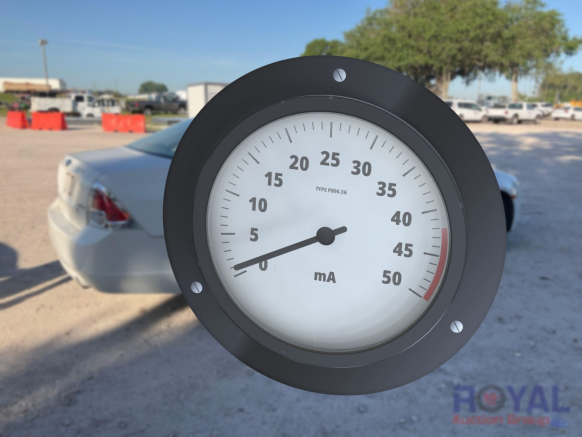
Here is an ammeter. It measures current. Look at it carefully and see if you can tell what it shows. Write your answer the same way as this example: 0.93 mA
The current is 1 mA
